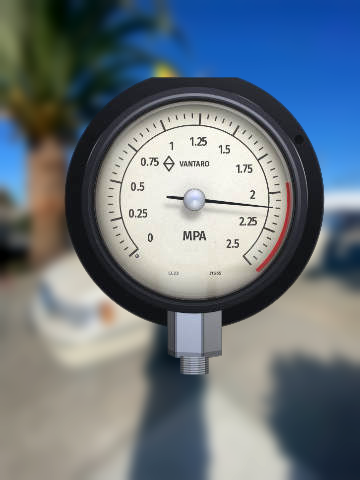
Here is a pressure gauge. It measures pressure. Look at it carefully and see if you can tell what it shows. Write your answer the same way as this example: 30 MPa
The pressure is 2.1 MPa
